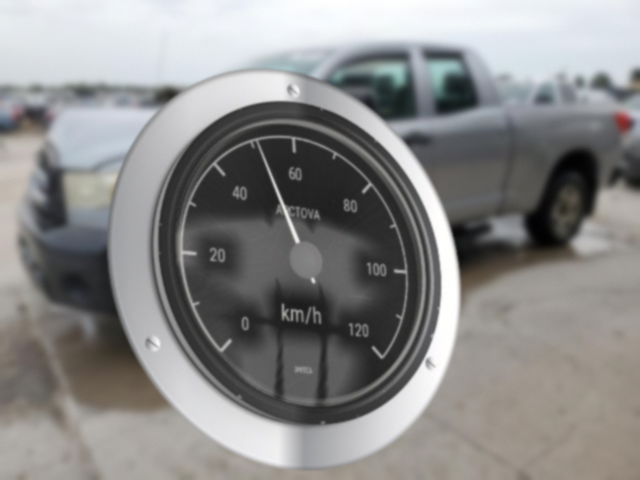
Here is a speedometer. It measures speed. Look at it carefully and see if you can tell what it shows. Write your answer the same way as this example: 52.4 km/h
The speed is 50 km/h
